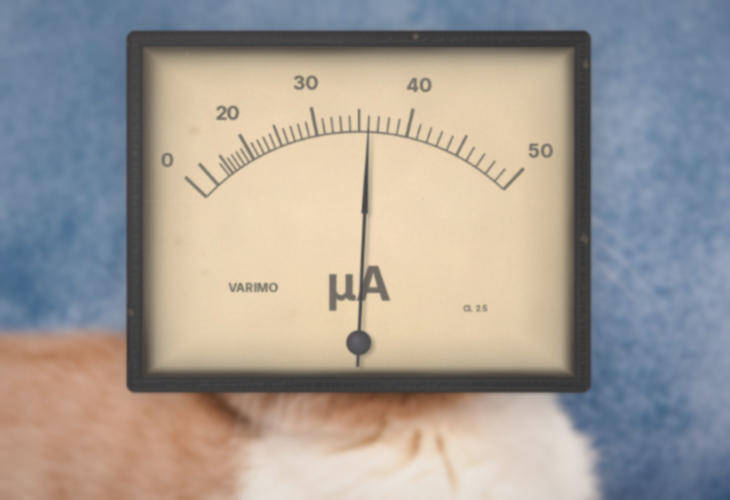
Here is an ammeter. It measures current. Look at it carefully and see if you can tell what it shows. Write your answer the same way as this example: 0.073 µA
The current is 36 µA
